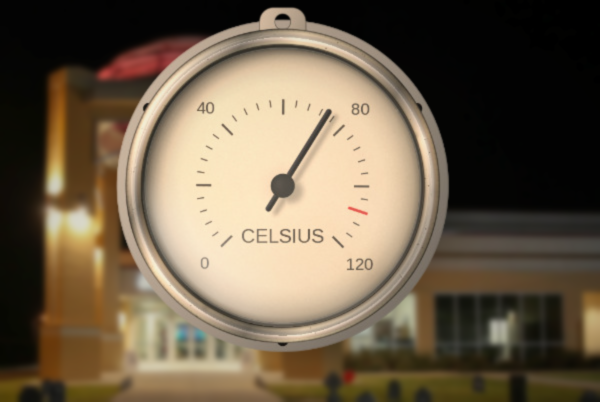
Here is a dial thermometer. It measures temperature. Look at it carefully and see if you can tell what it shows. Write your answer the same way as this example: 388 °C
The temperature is 74 °C
